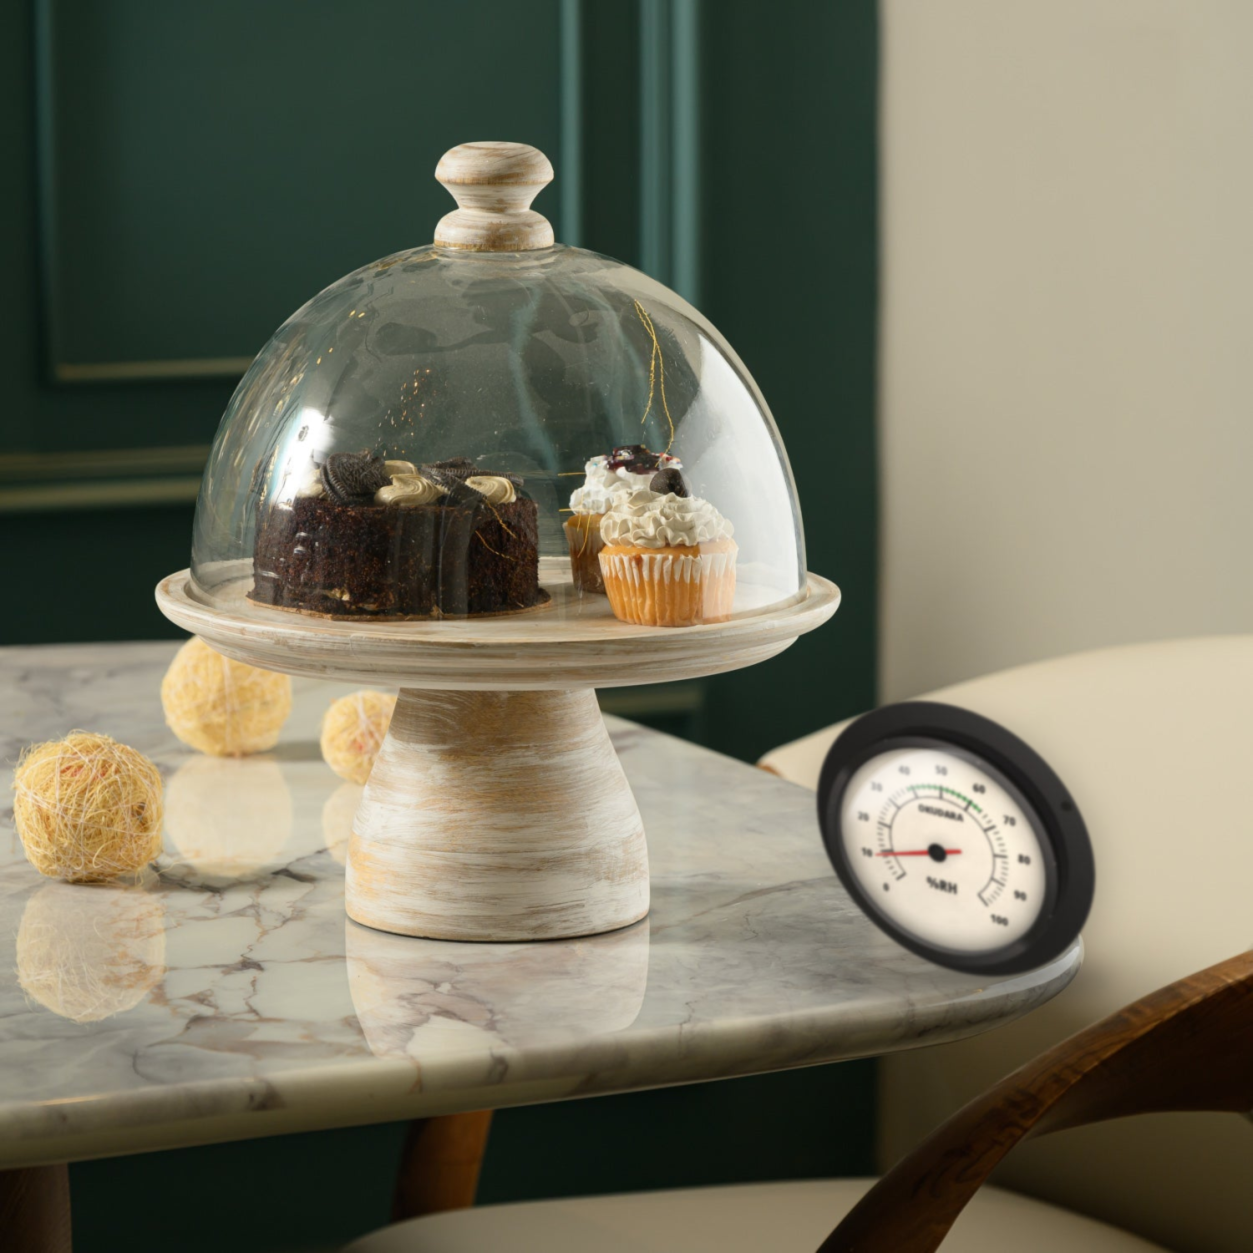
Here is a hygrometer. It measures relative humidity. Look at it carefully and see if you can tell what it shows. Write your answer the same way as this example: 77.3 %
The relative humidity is 10 %
